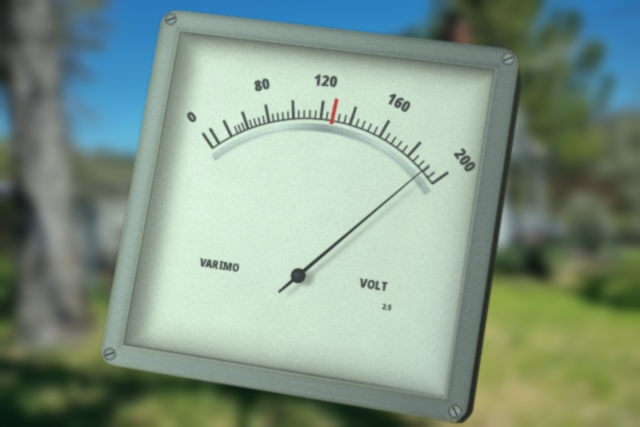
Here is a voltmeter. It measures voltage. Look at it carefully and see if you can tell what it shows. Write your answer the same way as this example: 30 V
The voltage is 192 V
